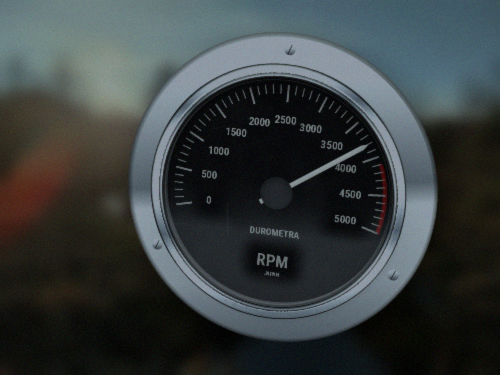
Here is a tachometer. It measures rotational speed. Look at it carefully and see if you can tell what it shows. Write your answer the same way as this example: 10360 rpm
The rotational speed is 3800 rpm
